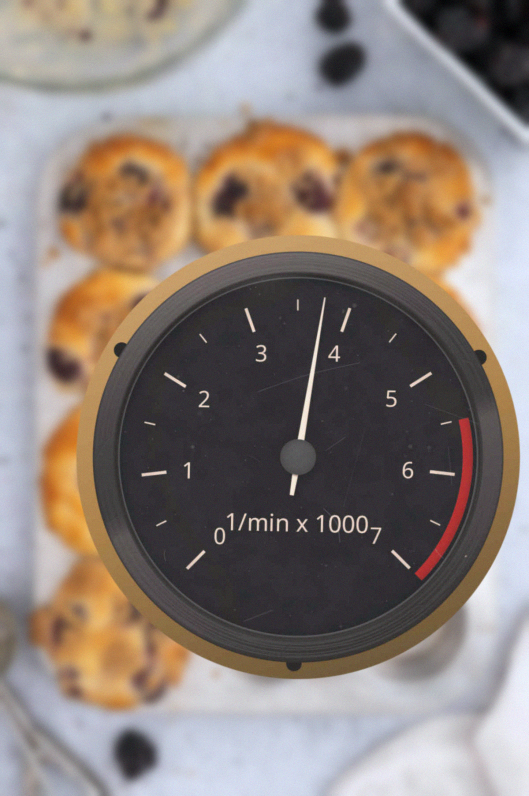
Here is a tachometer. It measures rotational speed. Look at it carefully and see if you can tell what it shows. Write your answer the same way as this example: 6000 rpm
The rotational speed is 3750 rpm
